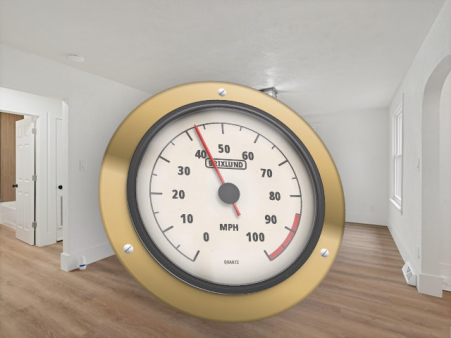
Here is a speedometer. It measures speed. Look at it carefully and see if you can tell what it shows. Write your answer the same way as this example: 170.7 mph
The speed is 42.5 mph
